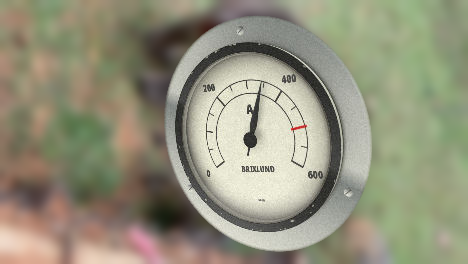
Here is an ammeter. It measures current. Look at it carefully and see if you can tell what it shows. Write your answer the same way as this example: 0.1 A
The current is 350 A
